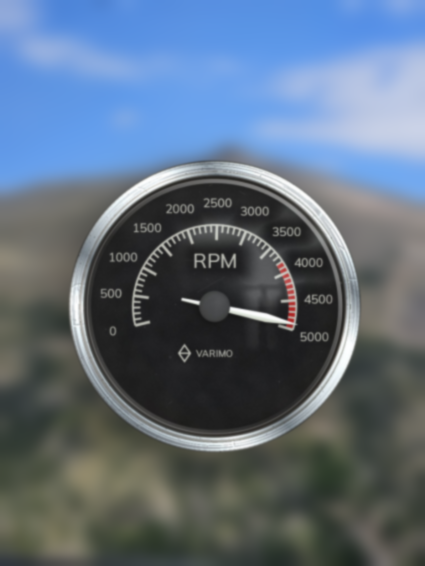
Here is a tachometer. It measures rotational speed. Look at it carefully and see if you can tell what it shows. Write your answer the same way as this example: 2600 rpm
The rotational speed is 4900 rpm
